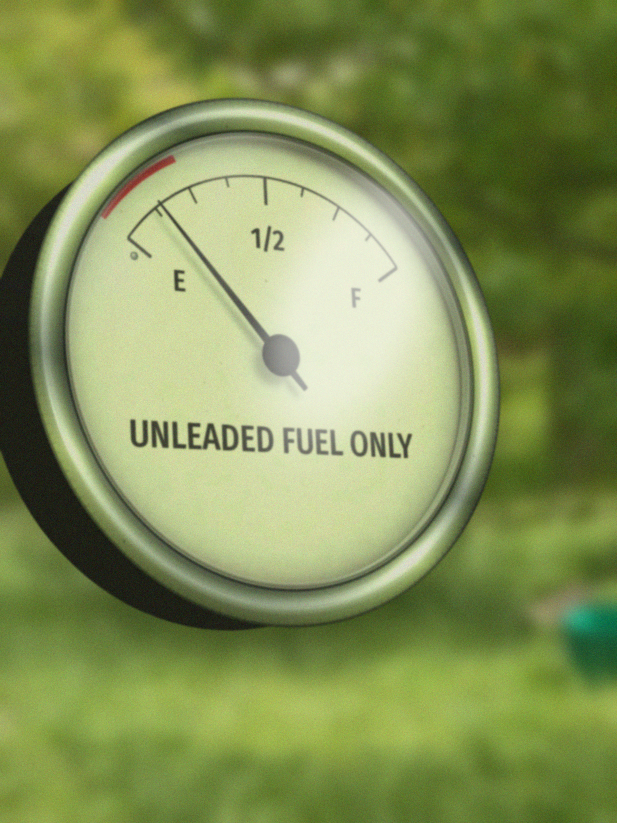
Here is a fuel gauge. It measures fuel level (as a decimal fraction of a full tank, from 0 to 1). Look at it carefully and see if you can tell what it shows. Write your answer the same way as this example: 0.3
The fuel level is 0.125
